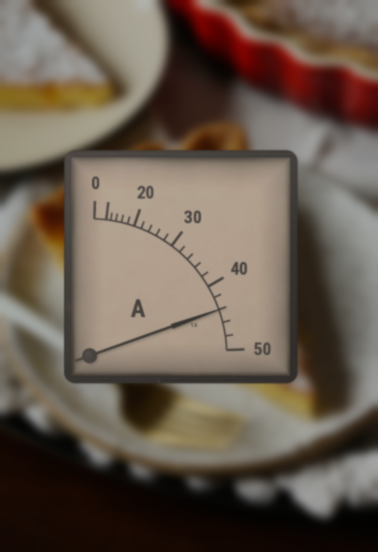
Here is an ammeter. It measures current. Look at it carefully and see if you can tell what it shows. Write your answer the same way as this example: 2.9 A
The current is 44 A
